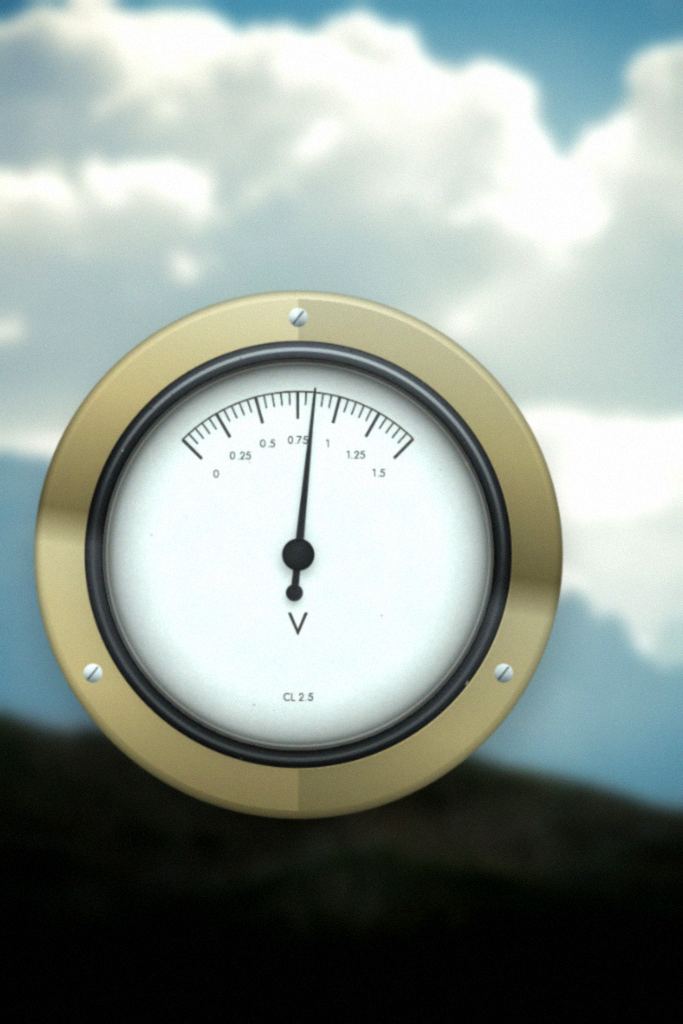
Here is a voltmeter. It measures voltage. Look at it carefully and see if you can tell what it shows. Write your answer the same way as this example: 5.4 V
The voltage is 0.85 V
